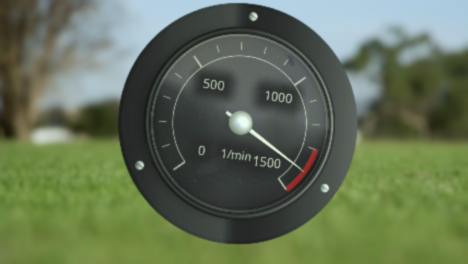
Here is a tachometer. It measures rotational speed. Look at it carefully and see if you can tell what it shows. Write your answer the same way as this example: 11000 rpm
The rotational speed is 1400 rpm
